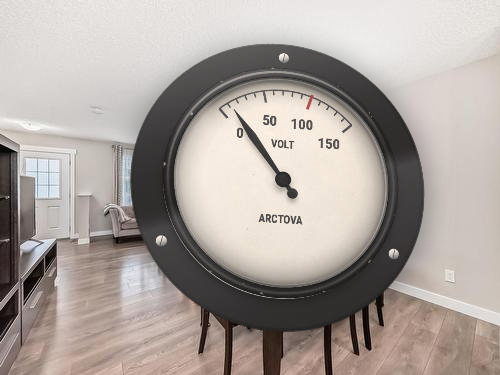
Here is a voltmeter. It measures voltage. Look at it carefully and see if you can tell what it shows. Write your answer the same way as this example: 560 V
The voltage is 10 V
